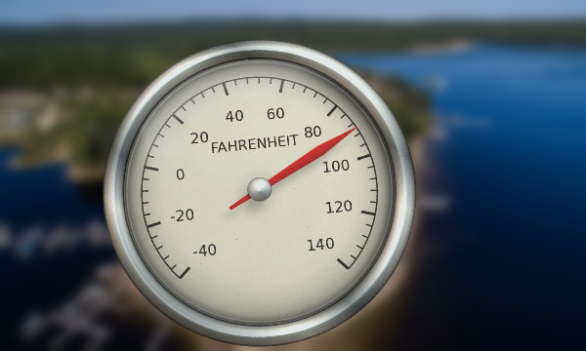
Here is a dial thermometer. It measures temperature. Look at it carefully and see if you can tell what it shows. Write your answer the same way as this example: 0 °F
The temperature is 90 °F
